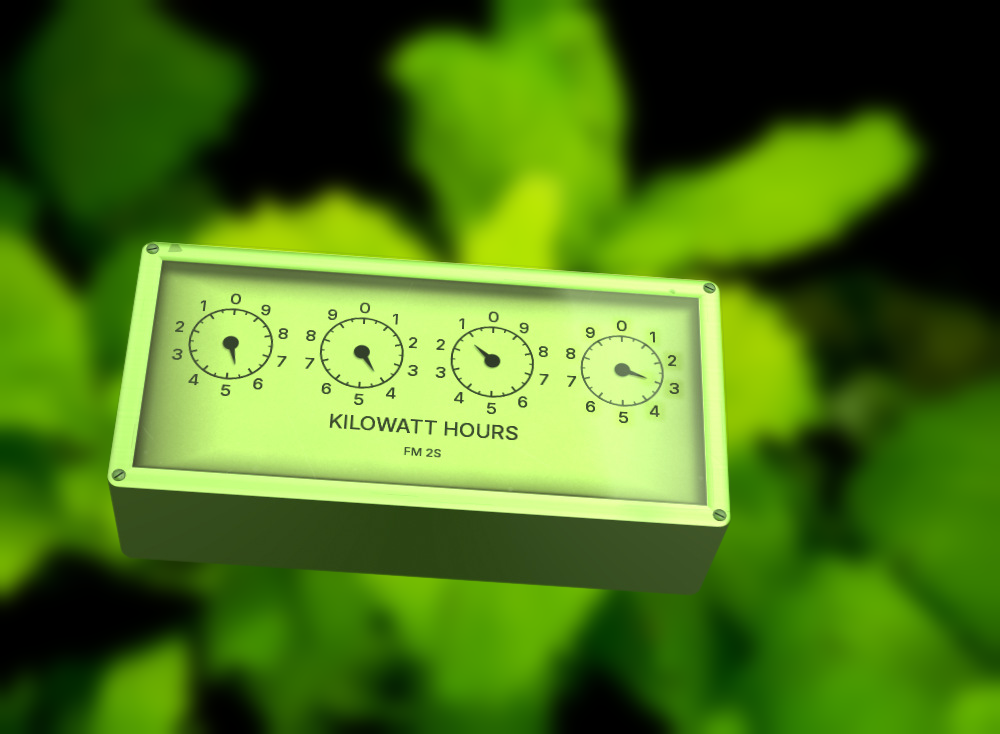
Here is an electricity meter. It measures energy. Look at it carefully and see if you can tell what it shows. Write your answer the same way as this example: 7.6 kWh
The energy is 5413 kWh
